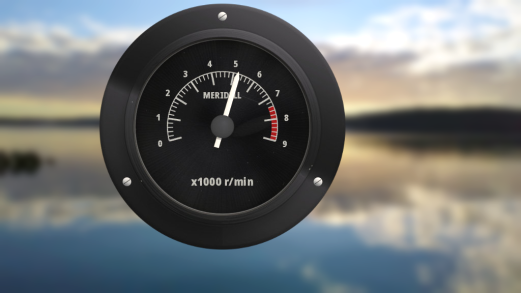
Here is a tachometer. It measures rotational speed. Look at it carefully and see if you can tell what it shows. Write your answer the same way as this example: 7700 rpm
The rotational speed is 5200 rpm
